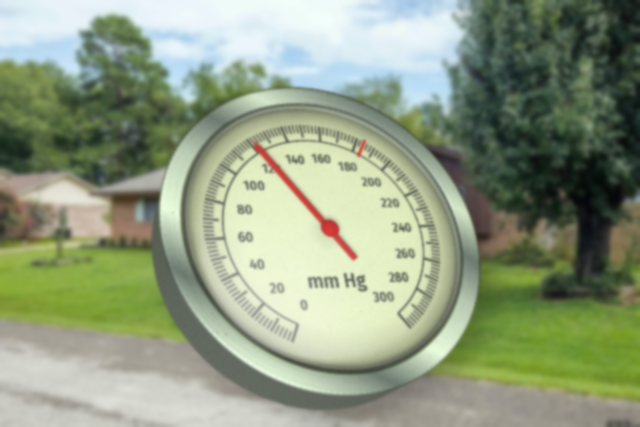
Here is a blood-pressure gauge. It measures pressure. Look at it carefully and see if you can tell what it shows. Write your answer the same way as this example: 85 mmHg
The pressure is 120 mmHg
